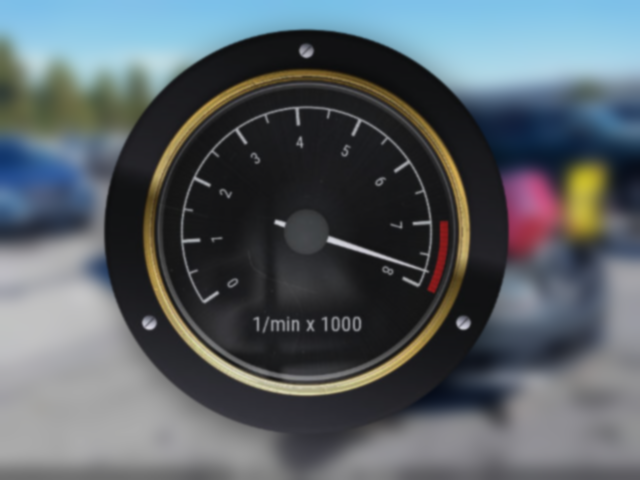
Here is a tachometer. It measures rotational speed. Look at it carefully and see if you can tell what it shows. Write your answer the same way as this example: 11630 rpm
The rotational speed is 7750 rpm
